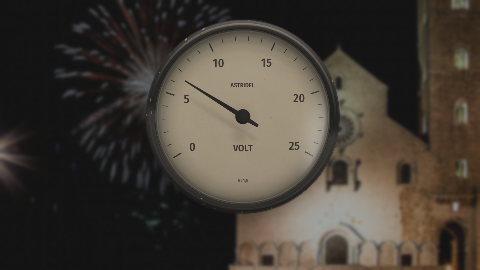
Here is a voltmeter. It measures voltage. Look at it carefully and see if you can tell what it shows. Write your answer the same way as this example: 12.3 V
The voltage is 6.5 V
